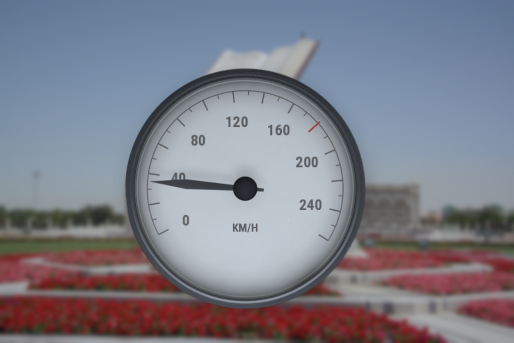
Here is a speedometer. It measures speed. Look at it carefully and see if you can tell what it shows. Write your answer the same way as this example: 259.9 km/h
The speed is 35 km/h
